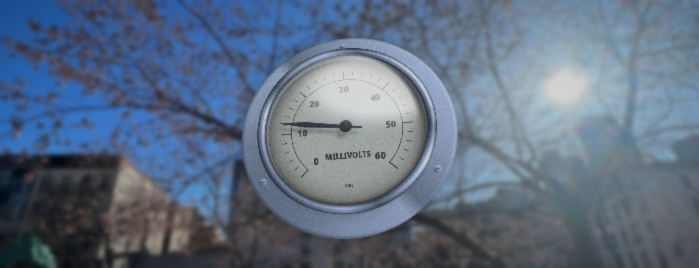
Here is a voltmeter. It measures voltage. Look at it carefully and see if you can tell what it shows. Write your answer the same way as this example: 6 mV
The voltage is 12 mV
